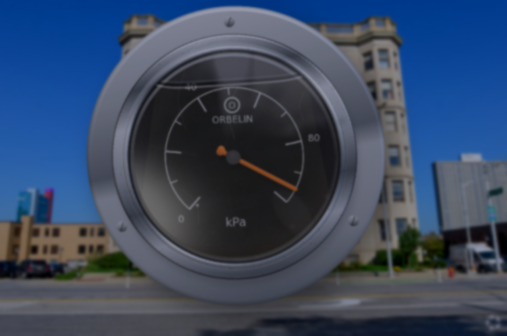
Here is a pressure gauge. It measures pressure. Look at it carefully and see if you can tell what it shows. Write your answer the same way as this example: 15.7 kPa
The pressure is 95 kPa
